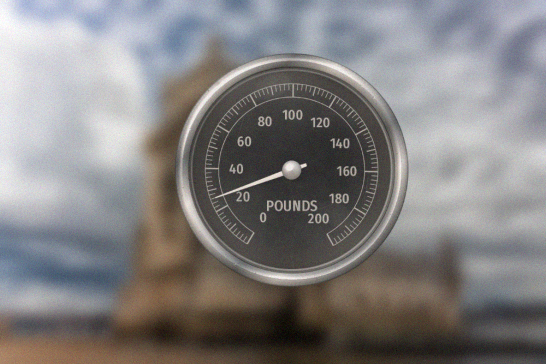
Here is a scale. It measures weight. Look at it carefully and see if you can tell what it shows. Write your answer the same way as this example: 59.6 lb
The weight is 26 lb
